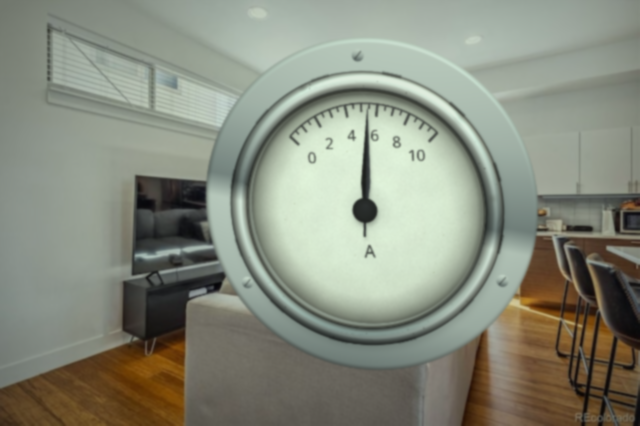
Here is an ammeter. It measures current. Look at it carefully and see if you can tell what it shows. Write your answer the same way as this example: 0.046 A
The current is 5.5 A
